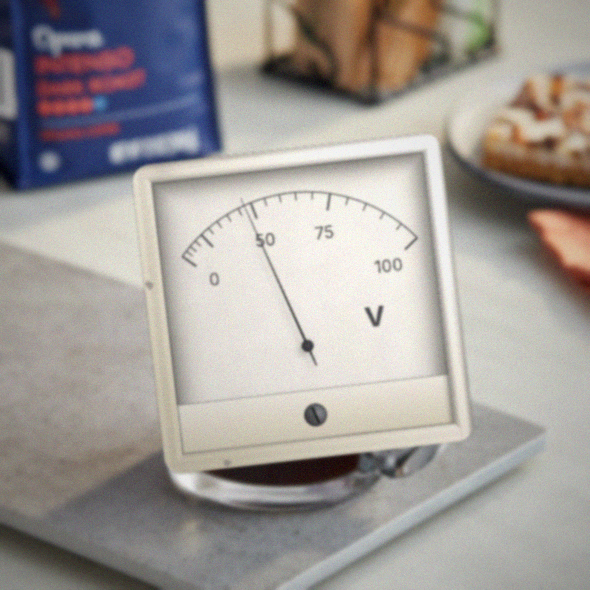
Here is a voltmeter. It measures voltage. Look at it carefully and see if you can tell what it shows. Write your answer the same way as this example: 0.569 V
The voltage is 47.5 V
